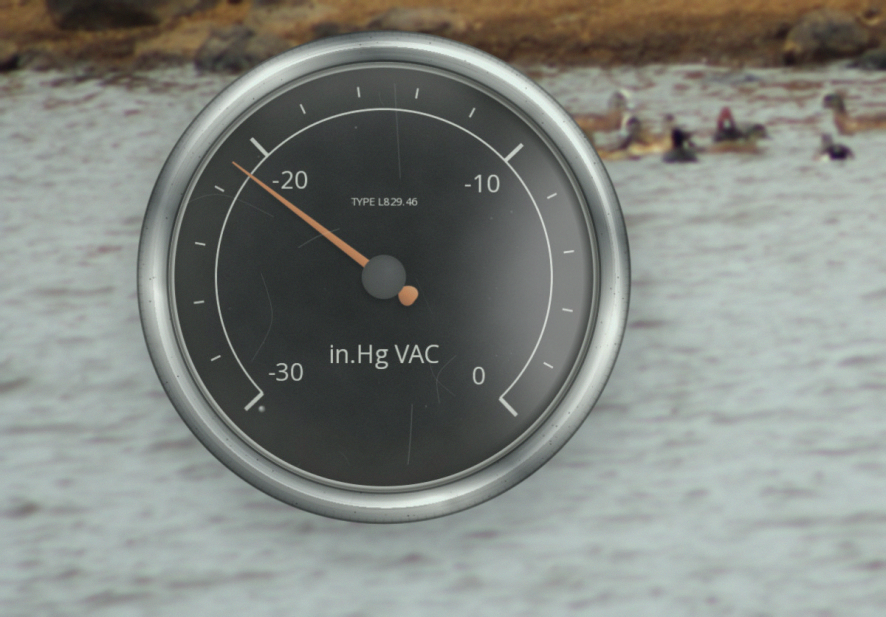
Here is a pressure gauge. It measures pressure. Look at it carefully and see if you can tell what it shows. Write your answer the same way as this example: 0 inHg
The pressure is -21 inHg
